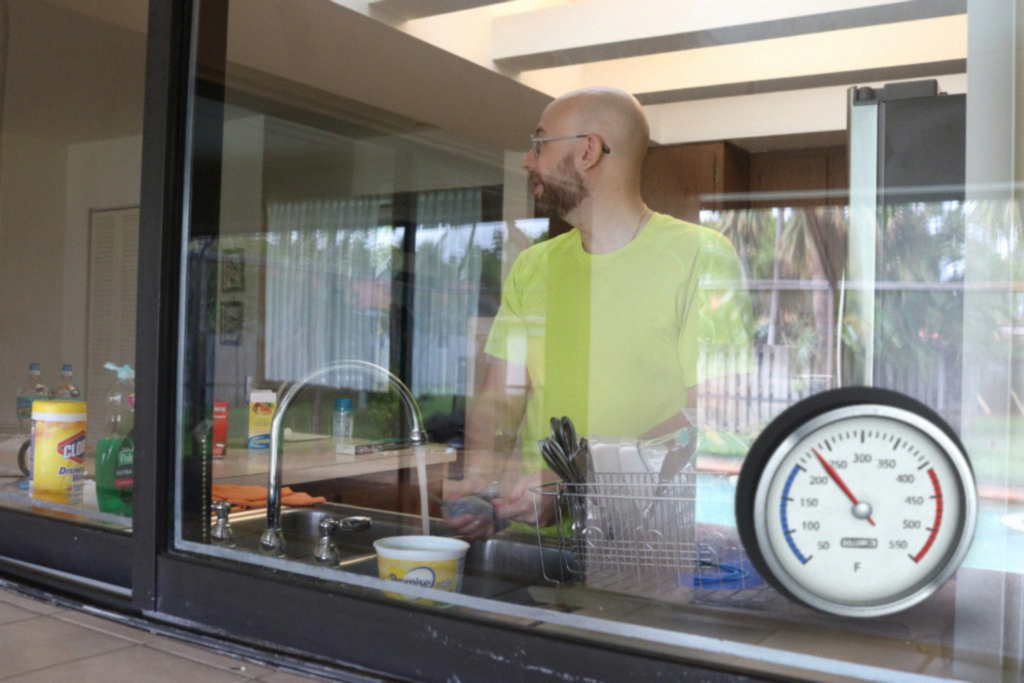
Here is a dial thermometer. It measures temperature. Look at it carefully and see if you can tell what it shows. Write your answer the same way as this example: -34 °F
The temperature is 230 °F
